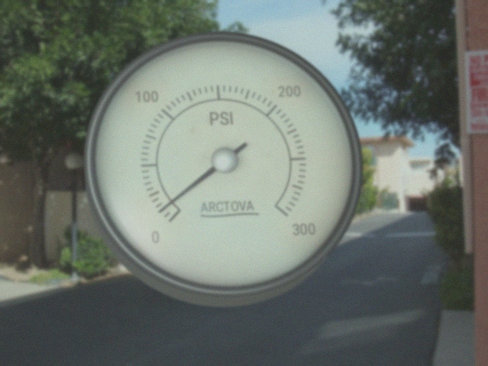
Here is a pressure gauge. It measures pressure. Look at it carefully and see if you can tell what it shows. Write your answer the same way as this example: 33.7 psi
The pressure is 10 psi
